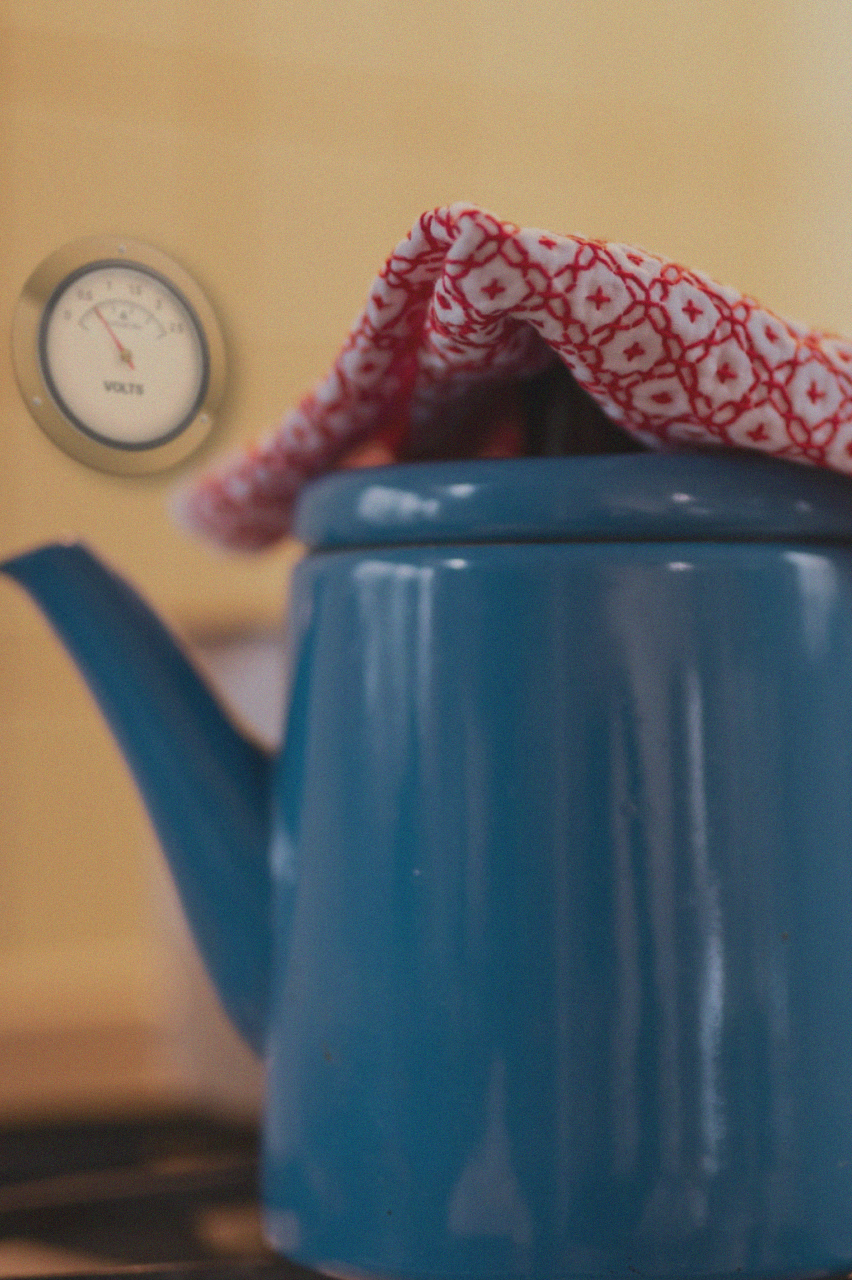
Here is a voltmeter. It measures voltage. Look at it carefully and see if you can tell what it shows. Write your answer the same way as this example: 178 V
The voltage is 0.5 V
